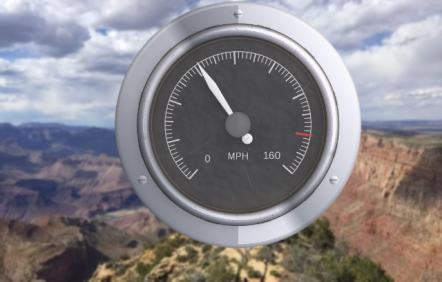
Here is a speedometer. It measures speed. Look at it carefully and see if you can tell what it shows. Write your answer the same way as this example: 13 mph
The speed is 62 mph
